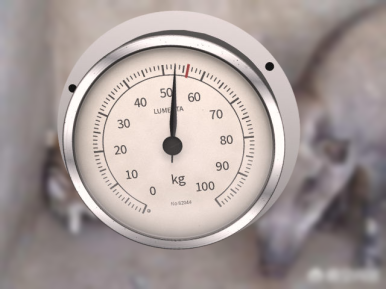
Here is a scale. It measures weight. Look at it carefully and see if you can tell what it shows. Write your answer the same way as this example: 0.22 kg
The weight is 53 kg
